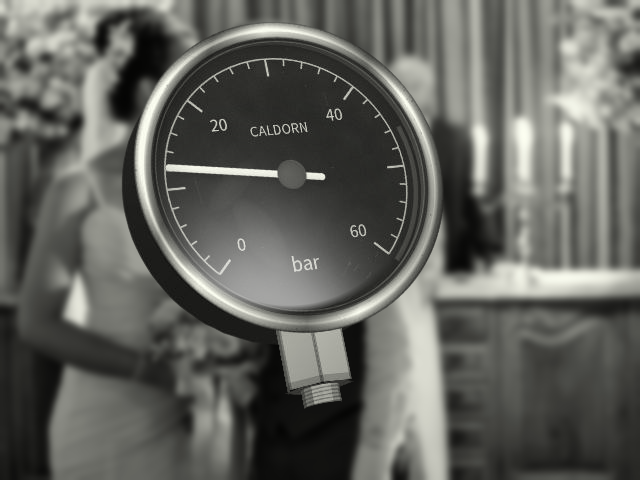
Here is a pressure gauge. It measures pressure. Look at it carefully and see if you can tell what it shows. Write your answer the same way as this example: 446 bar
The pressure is 12 bar
